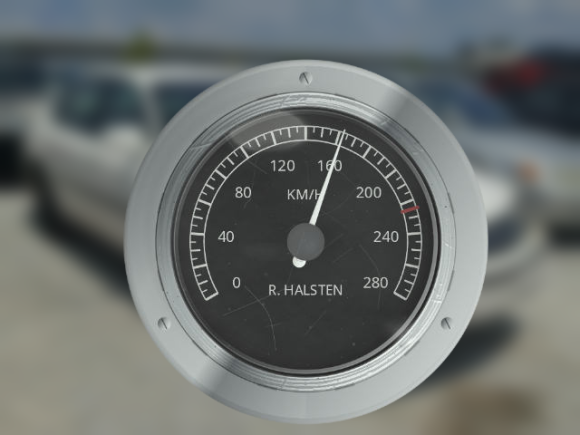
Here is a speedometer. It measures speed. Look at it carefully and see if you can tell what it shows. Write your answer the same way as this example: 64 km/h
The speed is 162.5 km/h
